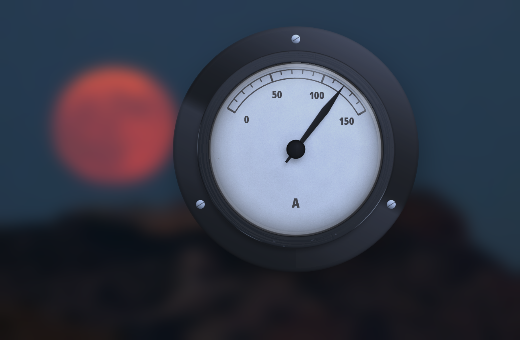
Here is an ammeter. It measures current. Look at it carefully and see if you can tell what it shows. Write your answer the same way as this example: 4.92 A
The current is 120 A
